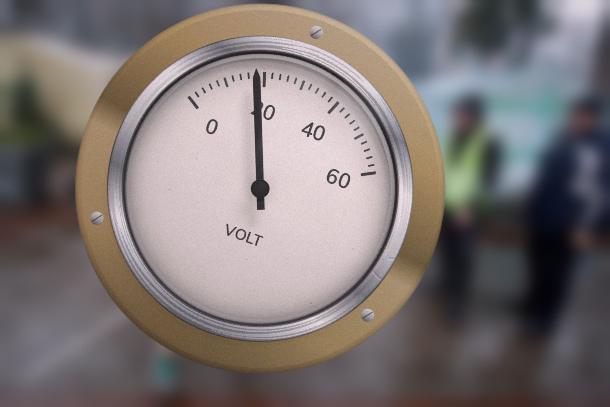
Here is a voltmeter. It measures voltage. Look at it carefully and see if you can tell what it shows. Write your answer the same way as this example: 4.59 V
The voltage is 18 V
